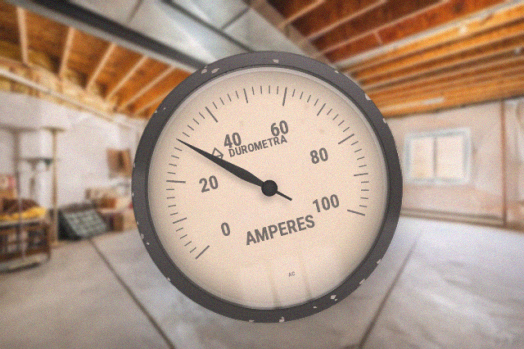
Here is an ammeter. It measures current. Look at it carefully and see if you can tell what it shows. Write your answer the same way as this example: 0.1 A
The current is 30 A
